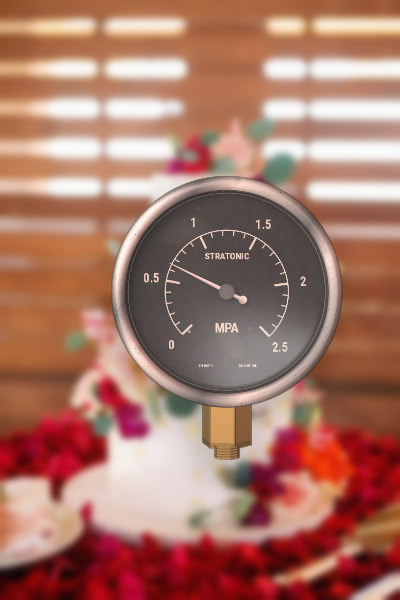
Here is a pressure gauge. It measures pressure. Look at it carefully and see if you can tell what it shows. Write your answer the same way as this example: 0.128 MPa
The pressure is 0.65 MPa
